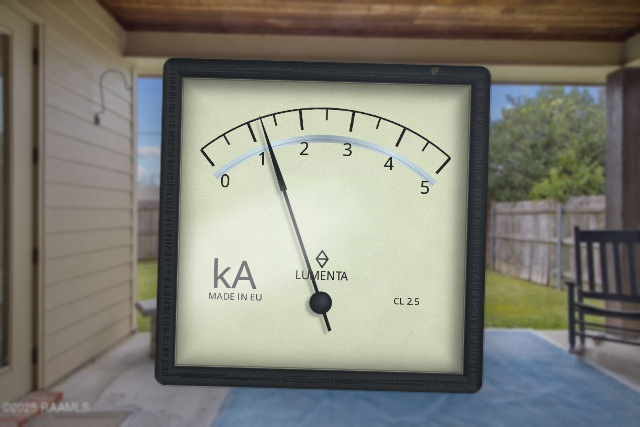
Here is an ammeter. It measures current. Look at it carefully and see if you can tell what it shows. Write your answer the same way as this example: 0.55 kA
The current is 1.25 kA
